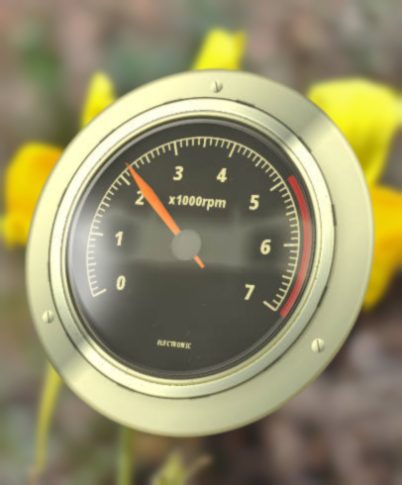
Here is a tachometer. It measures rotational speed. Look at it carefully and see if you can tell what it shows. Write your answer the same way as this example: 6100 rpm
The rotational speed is 2200 rpm
